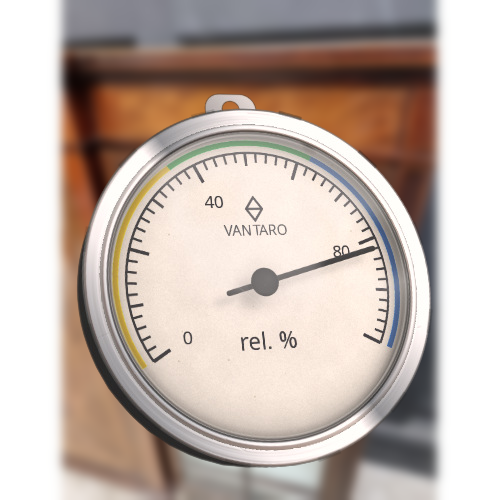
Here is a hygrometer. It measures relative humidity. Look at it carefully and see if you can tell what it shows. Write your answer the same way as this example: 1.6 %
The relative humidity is 82 %
